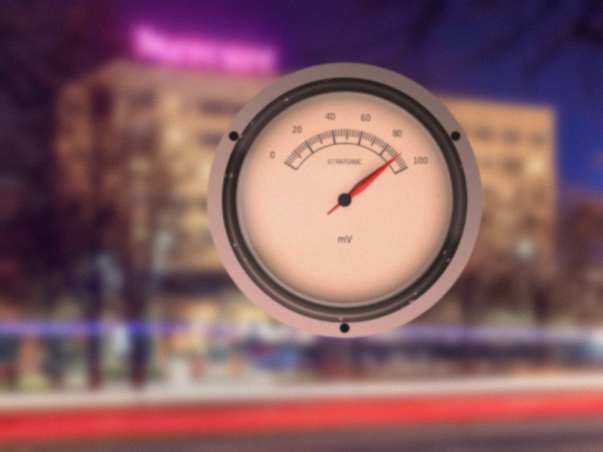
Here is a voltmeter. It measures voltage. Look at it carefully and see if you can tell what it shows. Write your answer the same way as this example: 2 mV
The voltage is 90 mV
